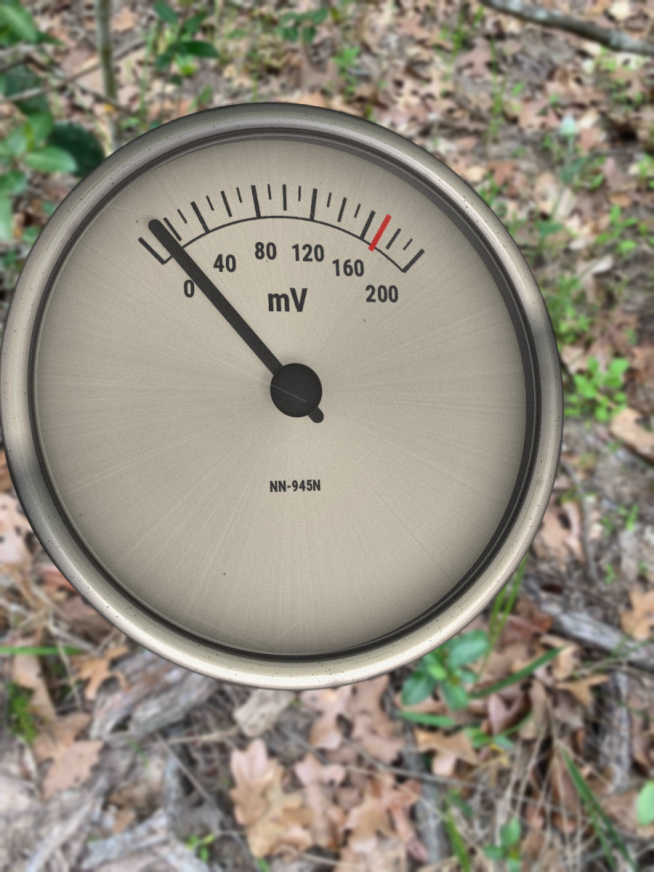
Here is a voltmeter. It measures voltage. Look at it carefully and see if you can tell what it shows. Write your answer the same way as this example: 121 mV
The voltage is 10 mV
